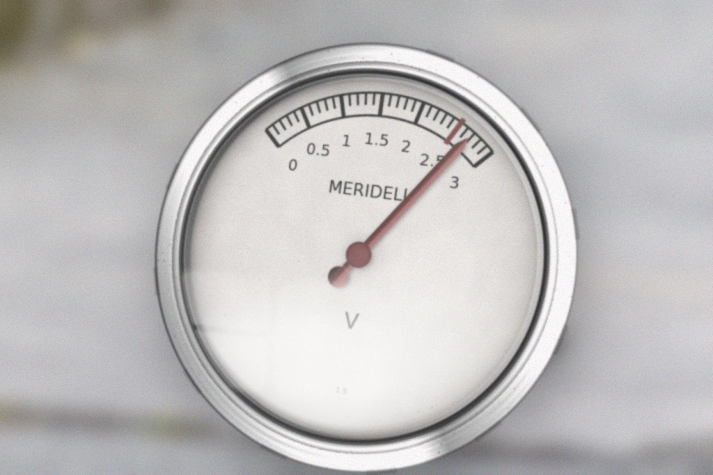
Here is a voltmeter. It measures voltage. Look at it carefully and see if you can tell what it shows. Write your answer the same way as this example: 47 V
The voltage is 2.7 V
